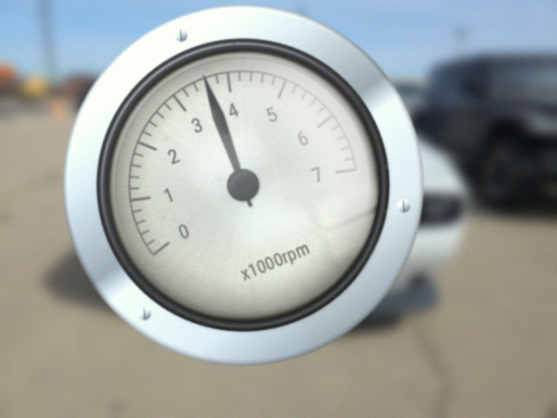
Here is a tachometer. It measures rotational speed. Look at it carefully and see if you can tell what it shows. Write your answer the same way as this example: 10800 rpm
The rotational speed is 3600 rpm
